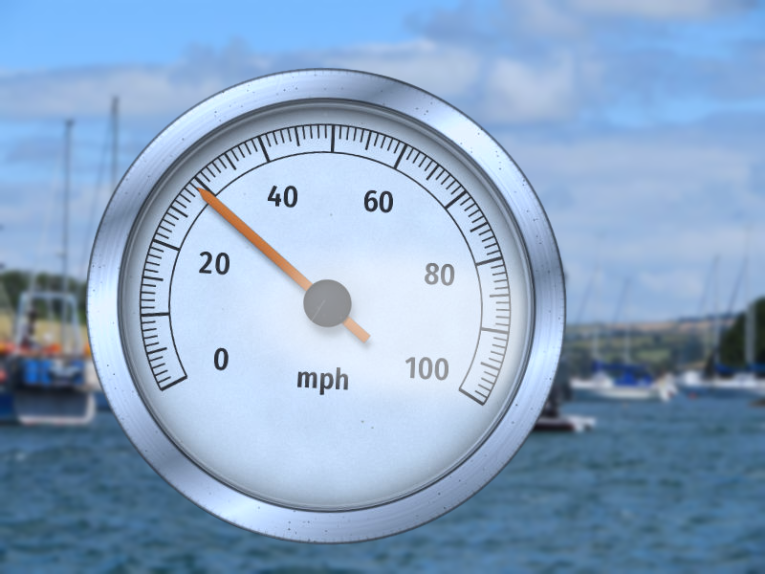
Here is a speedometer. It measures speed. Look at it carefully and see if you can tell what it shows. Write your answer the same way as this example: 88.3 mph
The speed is 29 mph
